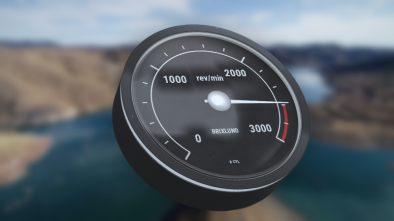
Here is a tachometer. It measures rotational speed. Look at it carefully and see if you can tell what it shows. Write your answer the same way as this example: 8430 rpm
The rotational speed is 2600 rpm
